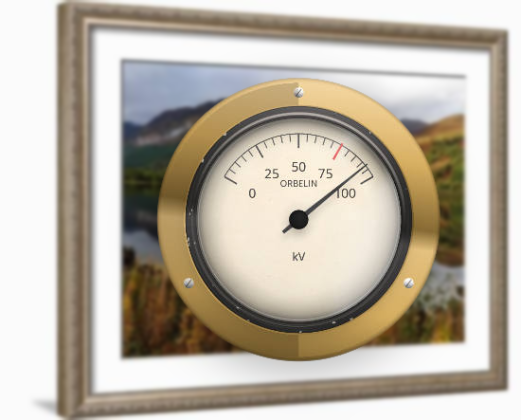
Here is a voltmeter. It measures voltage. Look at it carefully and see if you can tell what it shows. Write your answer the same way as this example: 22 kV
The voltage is 92.5 kV
